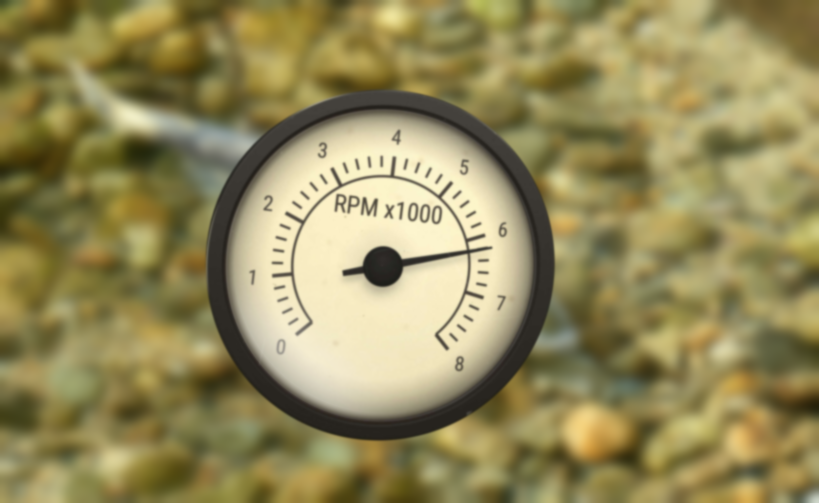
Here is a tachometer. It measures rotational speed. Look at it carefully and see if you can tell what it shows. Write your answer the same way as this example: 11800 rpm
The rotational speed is 6200 rpm
